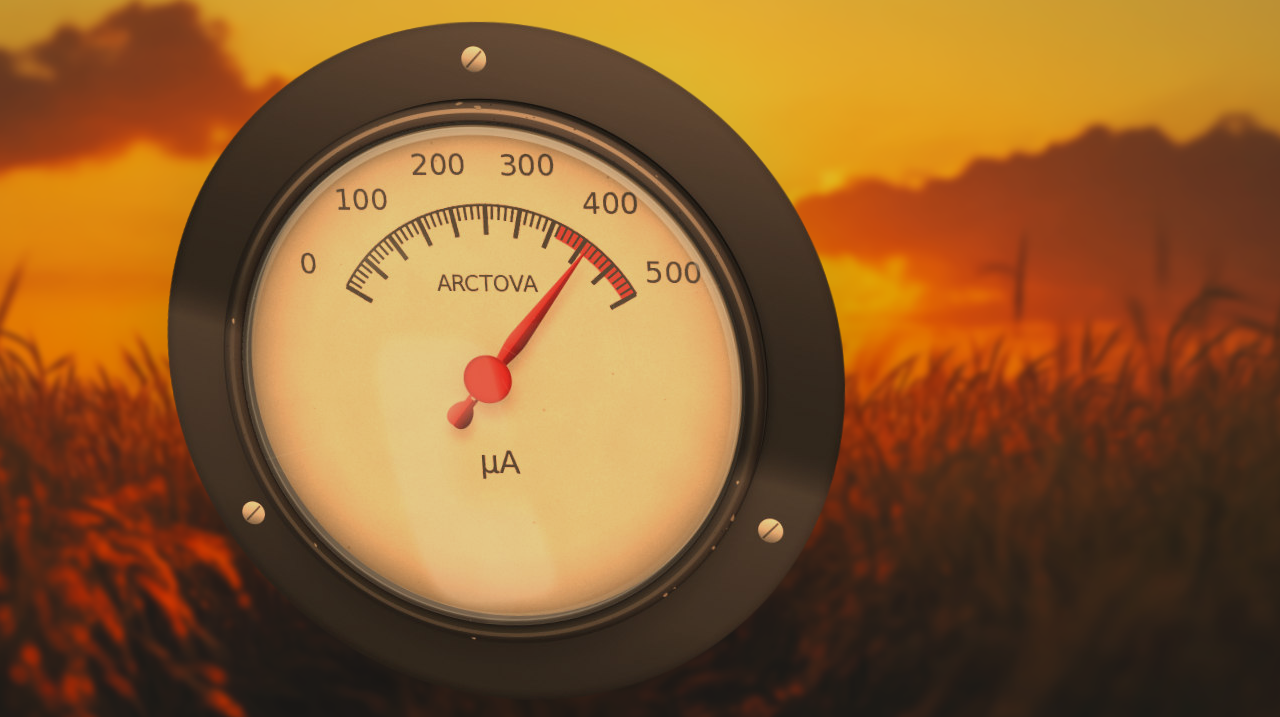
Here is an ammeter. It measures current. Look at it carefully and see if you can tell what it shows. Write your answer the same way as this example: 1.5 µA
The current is 410 µA
